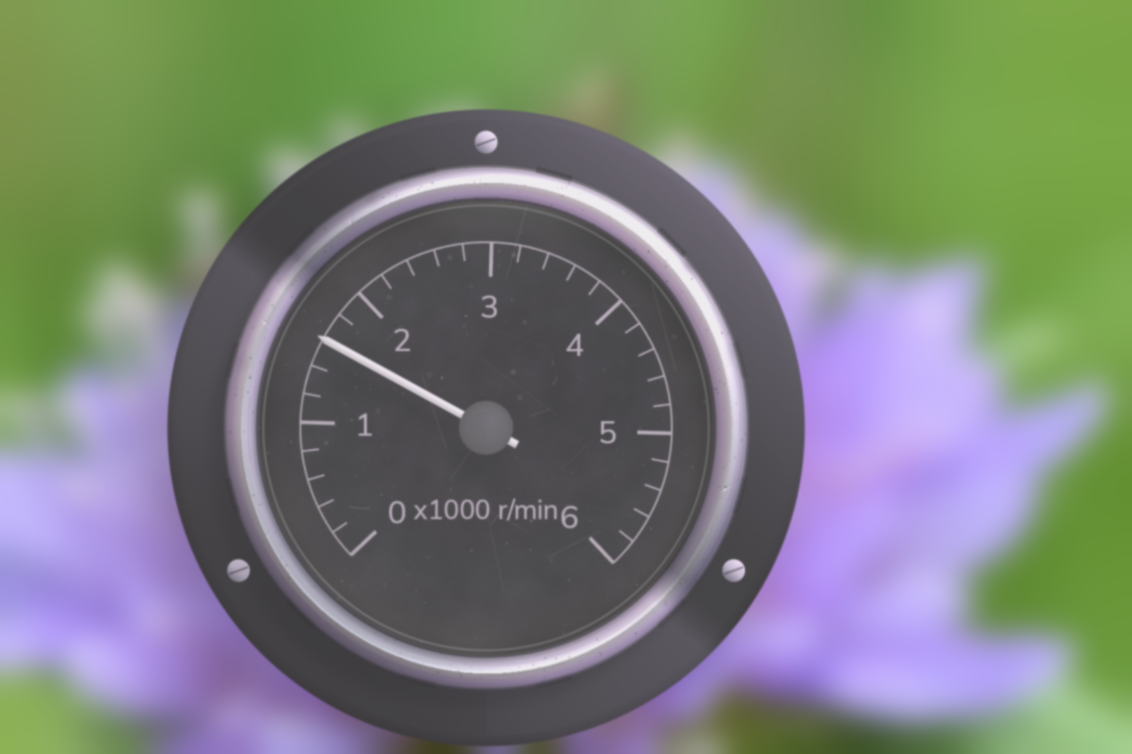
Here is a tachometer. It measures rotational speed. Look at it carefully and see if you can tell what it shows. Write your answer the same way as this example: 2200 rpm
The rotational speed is 1600 rpm
